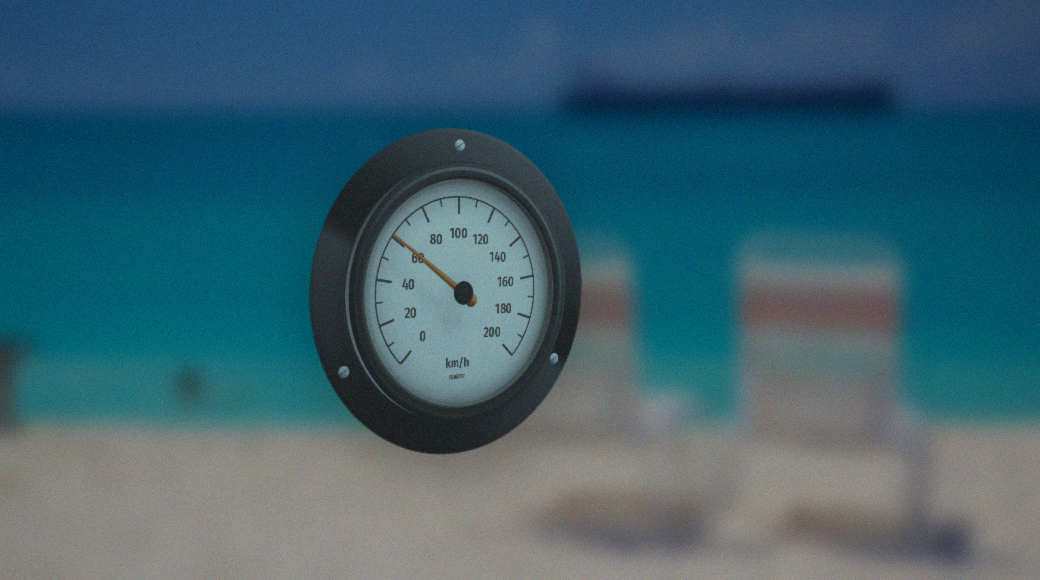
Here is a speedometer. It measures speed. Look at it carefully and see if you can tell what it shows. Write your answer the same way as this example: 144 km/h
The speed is 60 km/h
